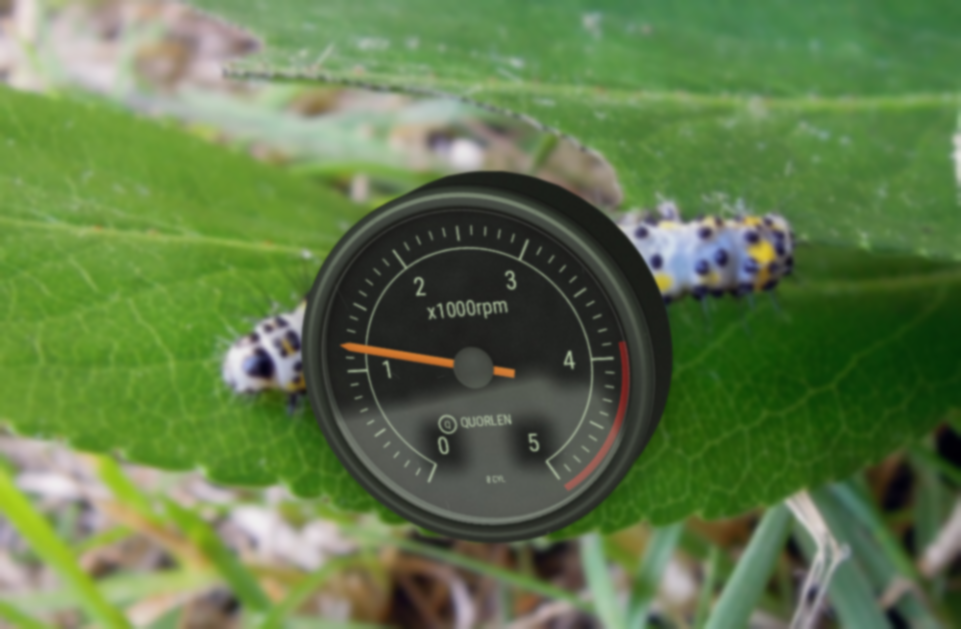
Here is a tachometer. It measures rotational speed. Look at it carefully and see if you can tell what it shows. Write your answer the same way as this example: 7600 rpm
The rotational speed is 1200 rpm
